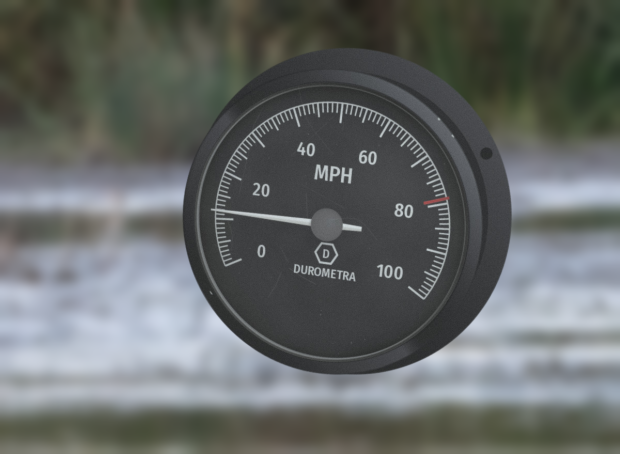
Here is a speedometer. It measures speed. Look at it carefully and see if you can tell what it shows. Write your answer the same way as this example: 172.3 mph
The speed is 12 mph
